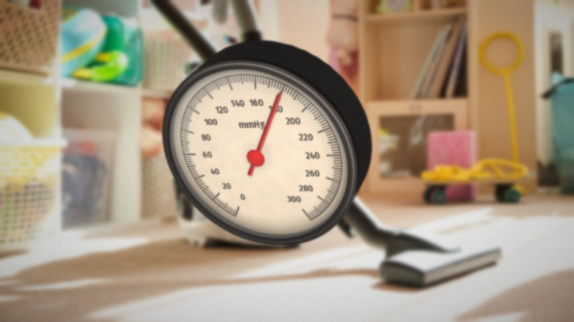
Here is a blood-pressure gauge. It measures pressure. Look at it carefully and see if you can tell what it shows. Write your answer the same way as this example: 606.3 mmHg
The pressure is 180 mmHg
